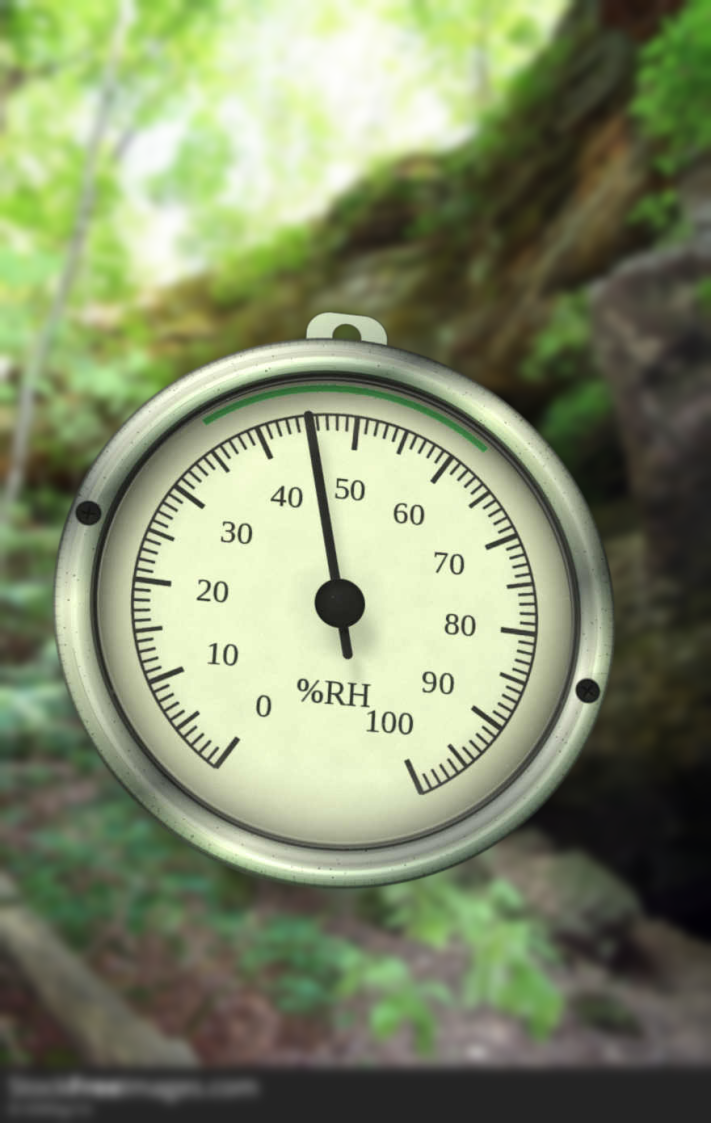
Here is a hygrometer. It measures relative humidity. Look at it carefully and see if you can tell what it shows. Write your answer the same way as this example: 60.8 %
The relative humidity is 45 %
